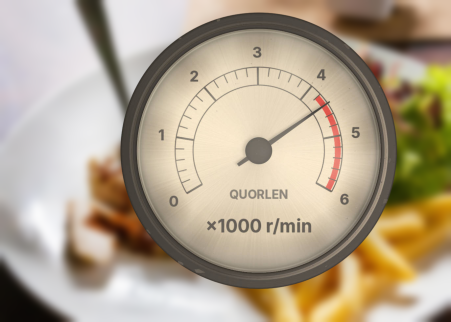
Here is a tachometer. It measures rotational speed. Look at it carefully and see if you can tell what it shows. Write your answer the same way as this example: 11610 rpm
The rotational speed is 4400 rpm
